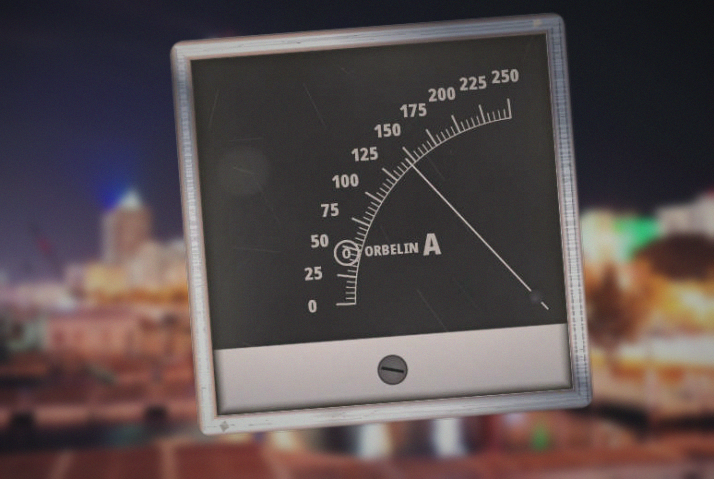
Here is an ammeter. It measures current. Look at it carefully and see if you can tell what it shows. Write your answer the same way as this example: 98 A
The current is 145 A
